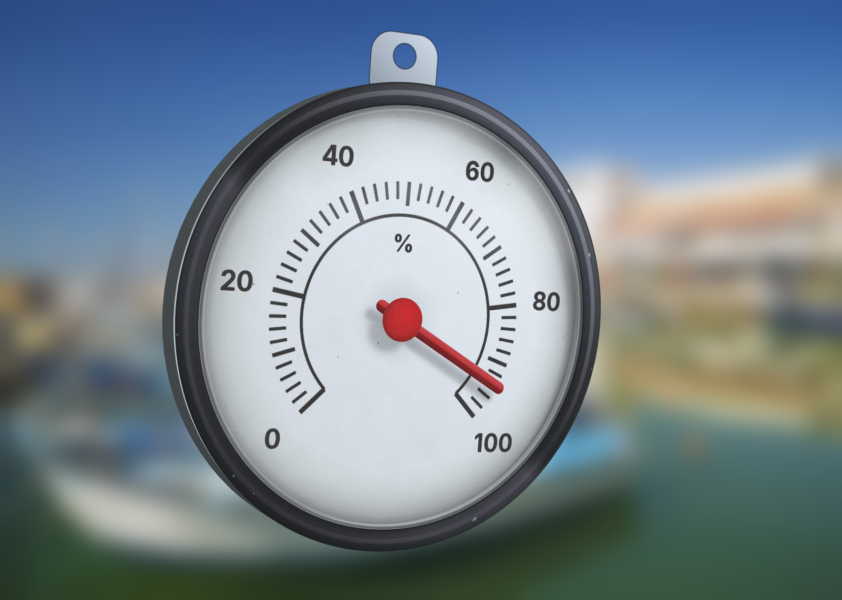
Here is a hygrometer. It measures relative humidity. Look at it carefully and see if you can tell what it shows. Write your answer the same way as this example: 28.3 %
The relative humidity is 94 %
